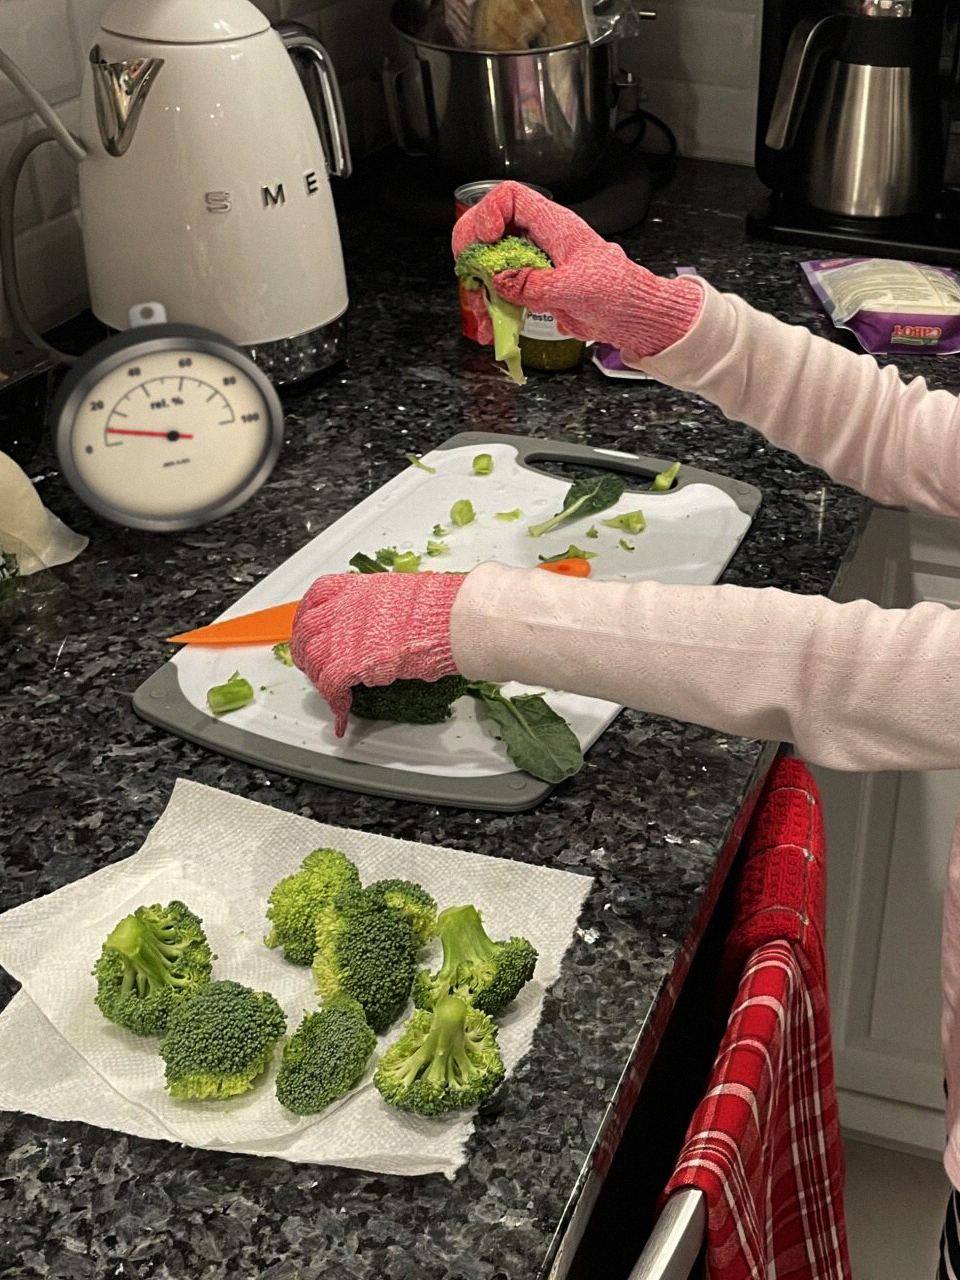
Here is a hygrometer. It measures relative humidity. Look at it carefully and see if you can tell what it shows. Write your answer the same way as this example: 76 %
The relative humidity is 10 %
